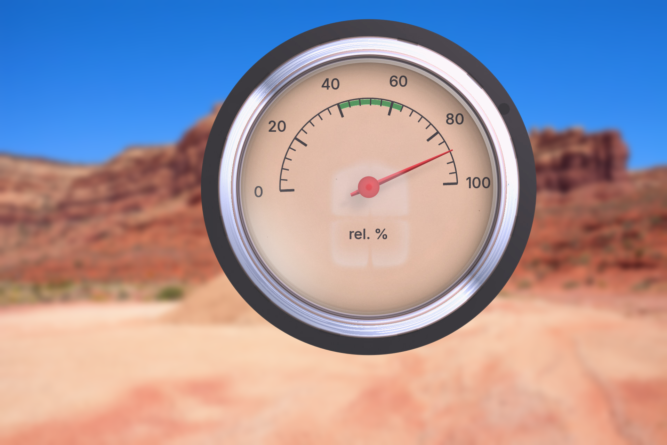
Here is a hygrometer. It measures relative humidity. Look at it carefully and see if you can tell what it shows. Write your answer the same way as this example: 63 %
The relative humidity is 88 %
